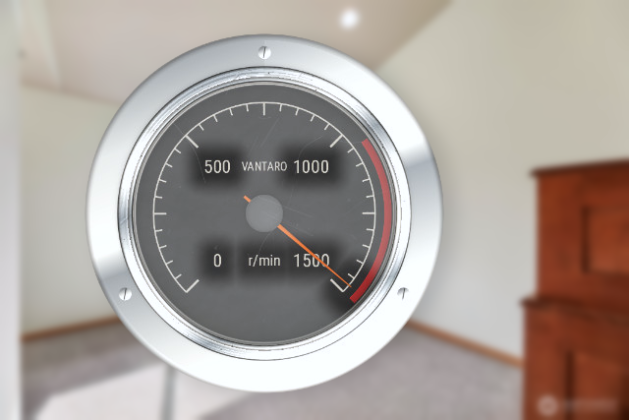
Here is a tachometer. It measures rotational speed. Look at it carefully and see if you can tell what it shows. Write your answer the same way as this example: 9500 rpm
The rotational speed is 1475 rpm
